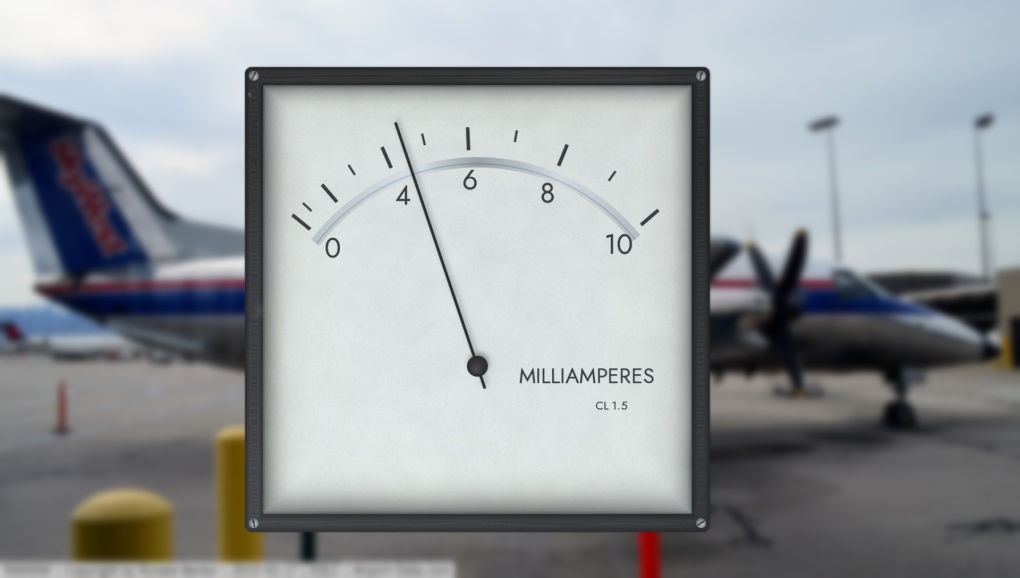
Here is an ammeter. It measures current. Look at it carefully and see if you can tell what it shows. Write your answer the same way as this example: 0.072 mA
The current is 4.5 mA
